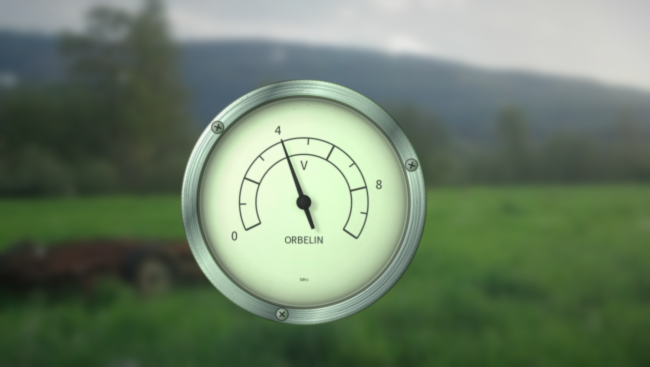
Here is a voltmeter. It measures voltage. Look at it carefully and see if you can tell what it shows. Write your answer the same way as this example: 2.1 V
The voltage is 4 V
